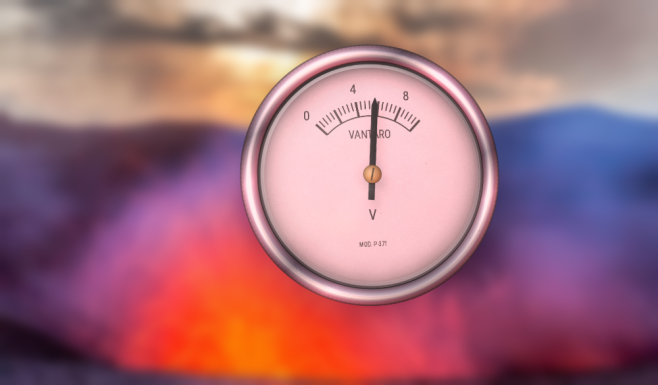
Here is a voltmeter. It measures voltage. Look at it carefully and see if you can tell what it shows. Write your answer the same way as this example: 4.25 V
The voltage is 5.6 V
